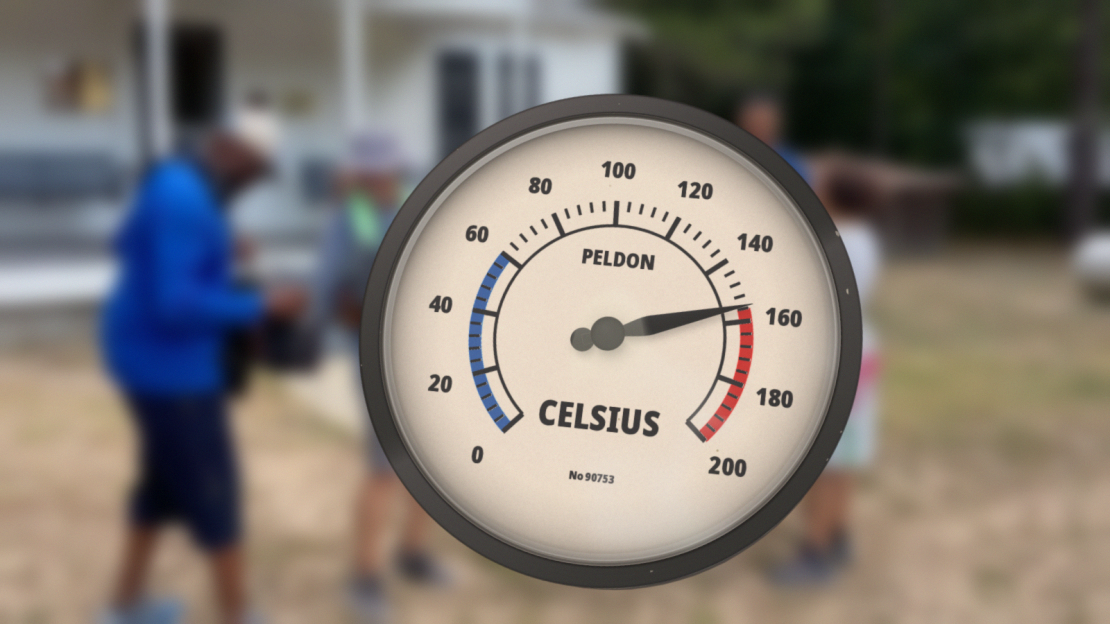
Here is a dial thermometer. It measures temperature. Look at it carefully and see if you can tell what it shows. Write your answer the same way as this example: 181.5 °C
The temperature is 156 °C
